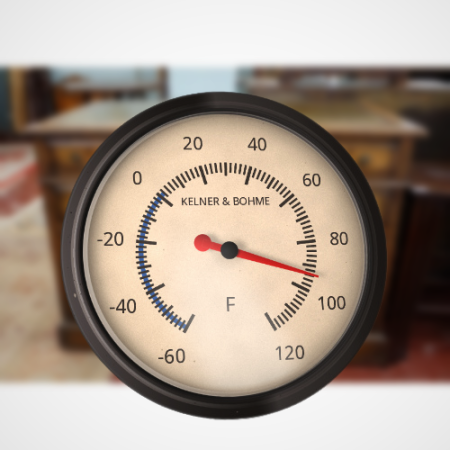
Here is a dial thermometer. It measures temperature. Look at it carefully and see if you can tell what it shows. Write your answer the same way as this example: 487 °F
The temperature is 94 °F
